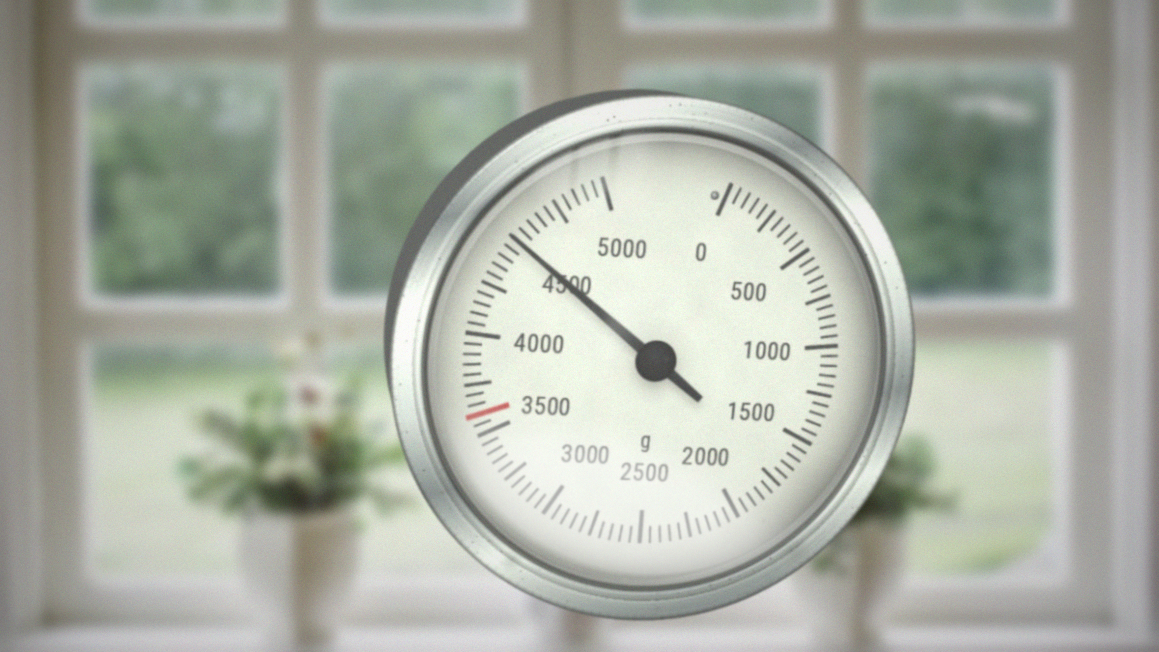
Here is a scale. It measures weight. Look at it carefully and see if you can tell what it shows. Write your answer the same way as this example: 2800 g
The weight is 4500 g
